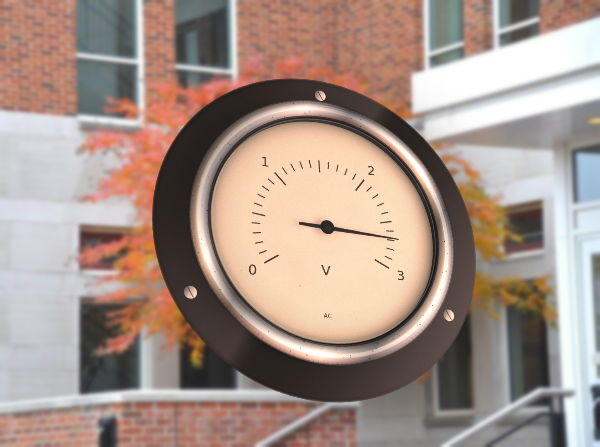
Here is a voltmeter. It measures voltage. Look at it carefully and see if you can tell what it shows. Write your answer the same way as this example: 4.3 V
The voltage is 2.7 V
